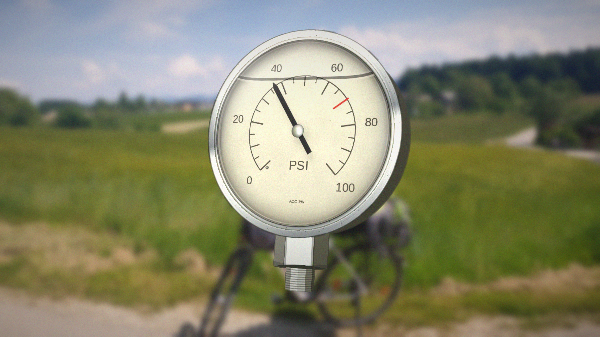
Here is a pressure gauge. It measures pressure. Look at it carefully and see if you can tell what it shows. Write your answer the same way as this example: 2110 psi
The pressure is 37.5 psi
